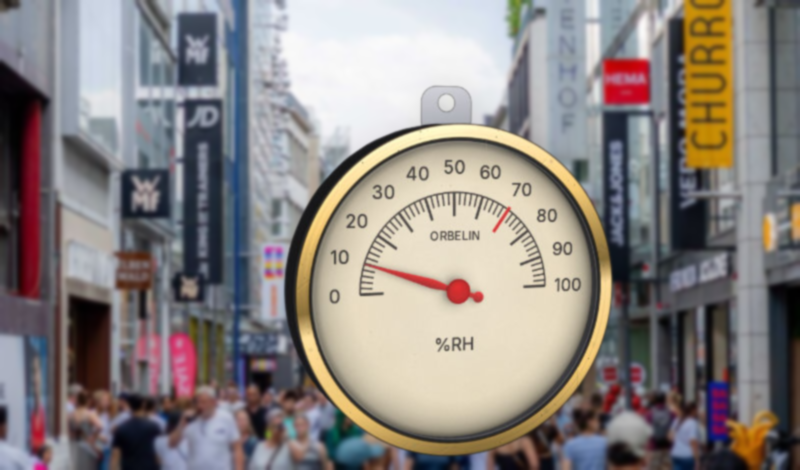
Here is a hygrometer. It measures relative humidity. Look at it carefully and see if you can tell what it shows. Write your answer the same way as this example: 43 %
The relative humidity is 10 %
